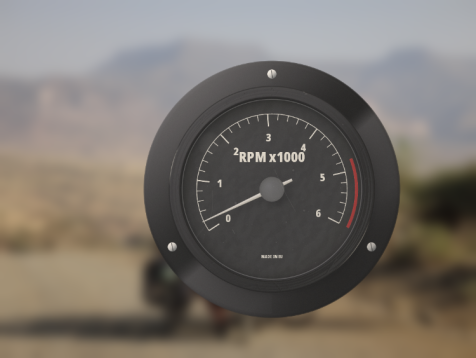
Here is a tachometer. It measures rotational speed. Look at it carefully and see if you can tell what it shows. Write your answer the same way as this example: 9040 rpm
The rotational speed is 200 rpm
